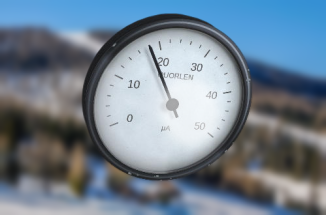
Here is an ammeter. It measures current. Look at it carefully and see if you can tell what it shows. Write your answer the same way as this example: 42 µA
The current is 18 µA
